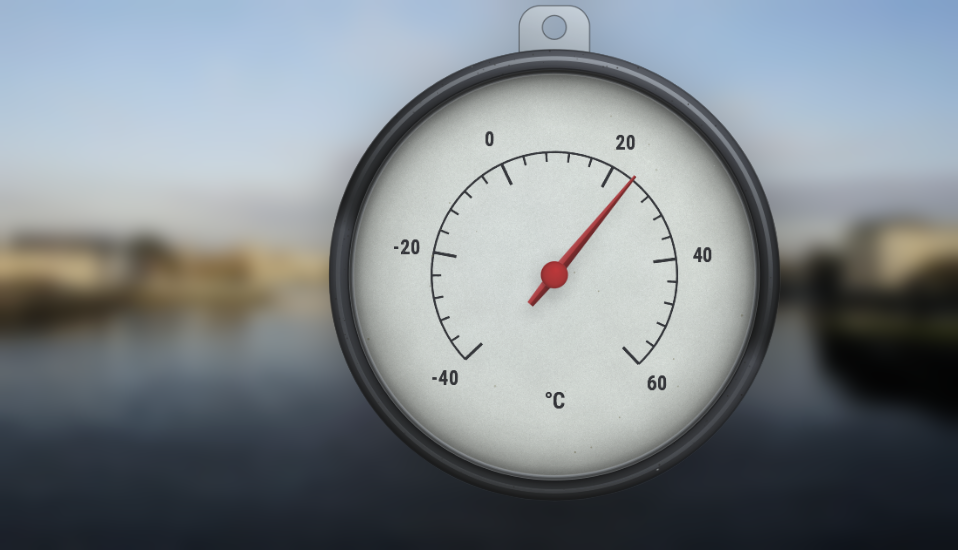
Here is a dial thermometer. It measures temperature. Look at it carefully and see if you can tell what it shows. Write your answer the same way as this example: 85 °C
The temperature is 24 °C
